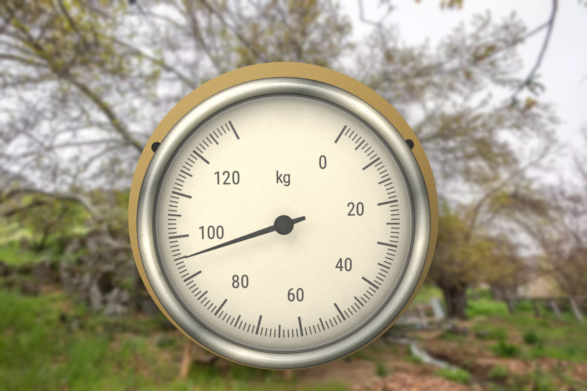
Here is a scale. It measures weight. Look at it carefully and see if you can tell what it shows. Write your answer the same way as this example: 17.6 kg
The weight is 95 kg
